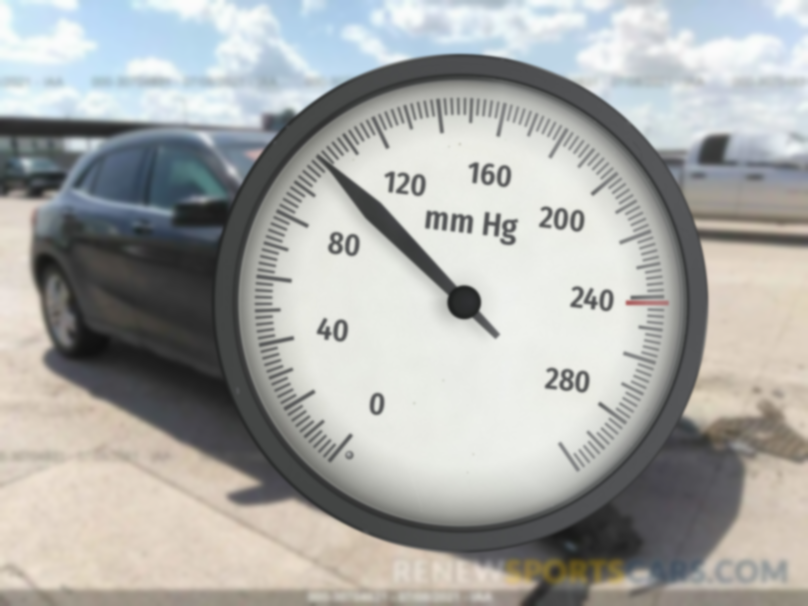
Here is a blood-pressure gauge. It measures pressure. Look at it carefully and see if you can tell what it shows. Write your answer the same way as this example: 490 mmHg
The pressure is 100 mmHg
